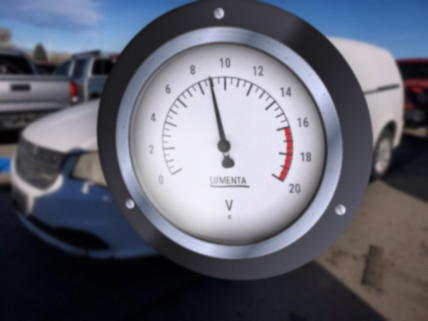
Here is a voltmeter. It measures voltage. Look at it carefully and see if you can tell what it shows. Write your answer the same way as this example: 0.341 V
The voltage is 9 V
